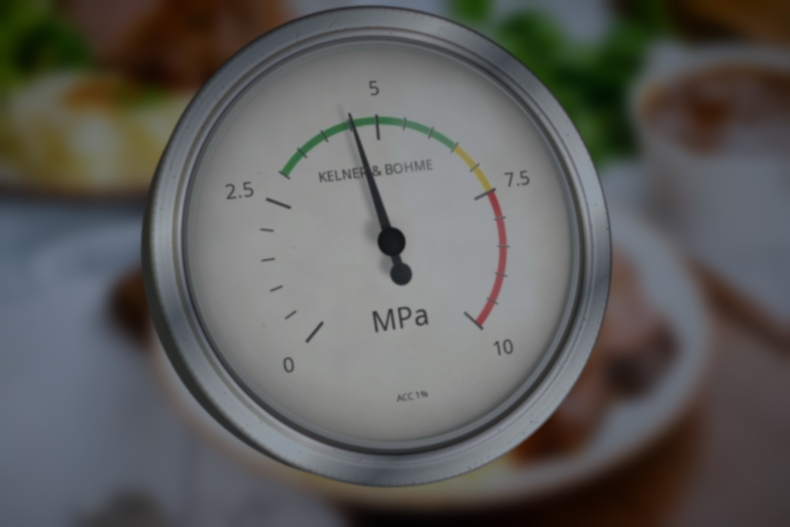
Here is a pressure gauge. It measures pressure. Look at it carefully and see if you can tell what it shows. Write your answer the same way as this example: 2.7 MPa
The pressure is 4.5 MPa
